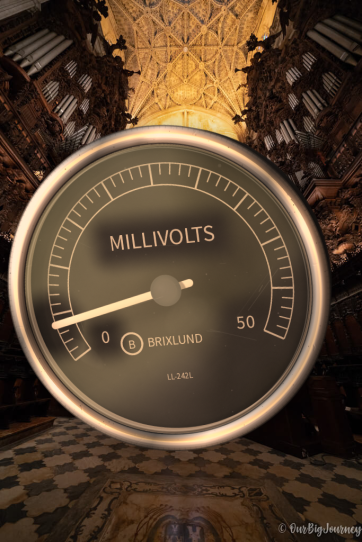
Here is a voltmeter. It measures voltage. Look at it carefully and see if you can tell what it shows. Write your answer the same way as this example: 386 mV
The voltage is 4 mV
